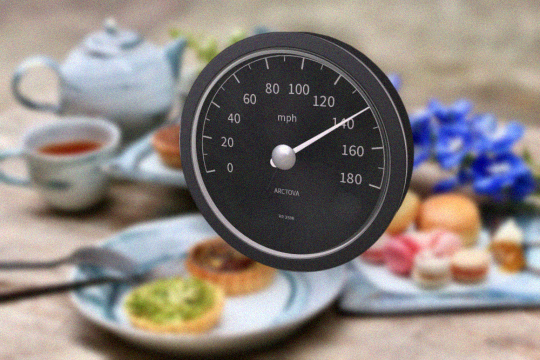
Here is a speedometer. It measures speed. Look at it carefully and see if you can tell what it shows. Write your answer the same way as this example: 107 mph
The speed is 140 mph
